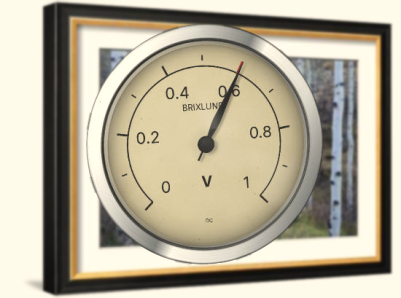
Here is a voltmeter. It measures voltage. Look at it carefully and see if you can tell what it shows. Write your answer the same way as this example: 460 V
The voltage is 0.6 V
